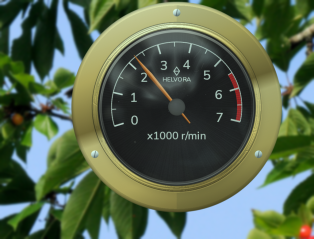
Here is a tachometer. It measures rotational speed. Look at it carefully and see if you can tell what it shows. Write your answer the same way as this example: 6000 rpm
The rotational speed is 2250 rpm
